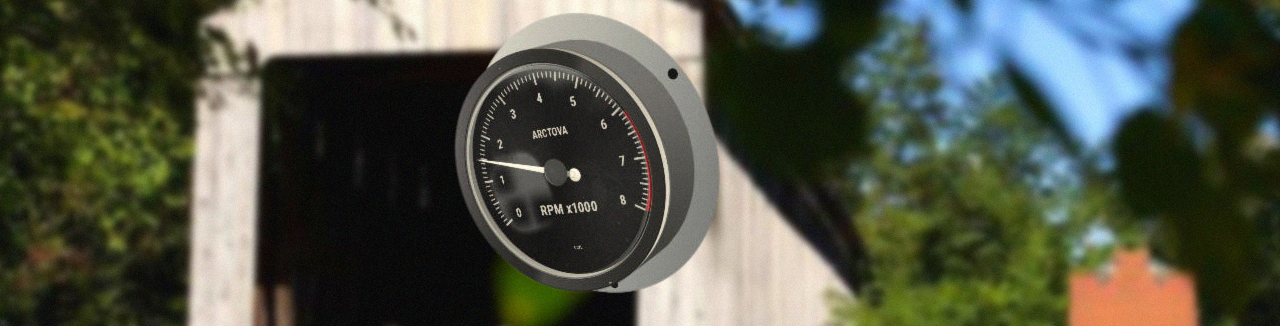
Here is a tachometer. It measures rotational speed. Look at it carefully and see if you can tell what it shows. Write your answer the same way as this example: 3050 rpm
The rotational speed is 1500 rpm
